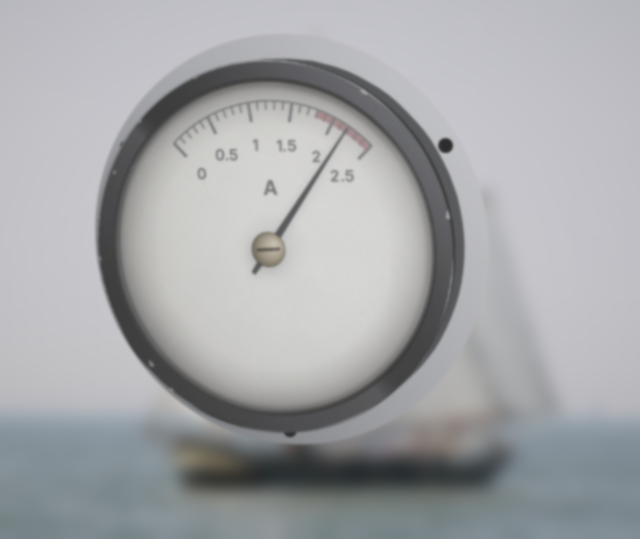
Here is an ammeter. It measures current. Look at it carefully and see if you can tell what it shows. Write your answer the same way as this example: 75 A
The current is 2.2 A
